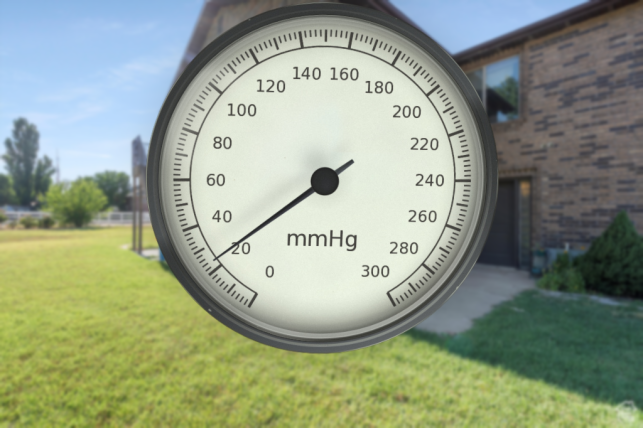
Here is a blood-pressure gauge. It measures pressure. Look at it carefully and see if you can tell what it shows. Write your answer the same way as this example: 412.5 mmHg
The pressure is 24 mmHg
